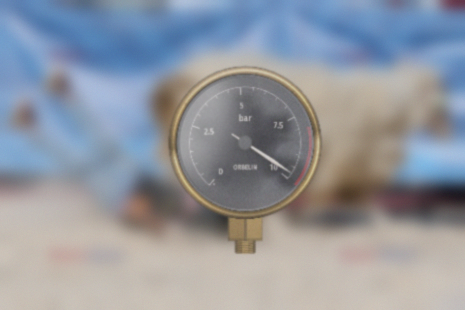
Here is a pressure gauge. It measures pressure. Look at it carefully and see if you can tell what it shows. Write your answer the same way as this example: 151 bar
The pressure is 9.75 bar
